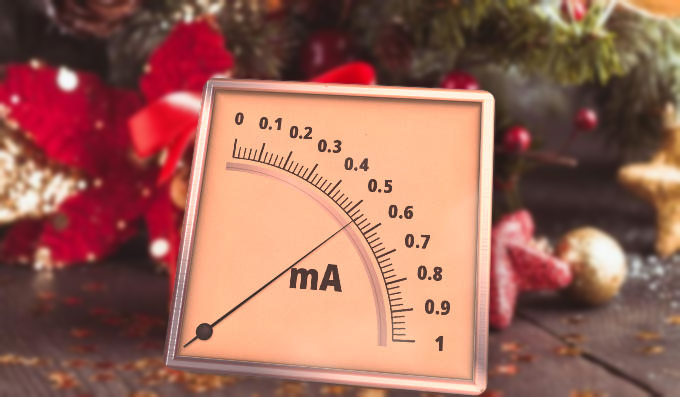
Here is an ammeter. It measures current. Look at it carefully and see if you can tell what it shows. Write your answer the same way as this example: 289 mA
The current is 0.54 mA
